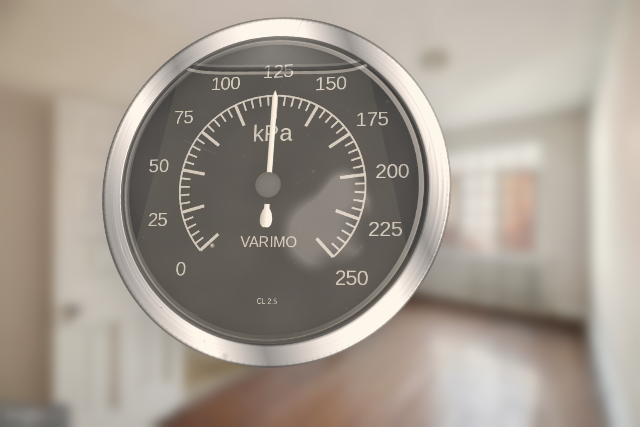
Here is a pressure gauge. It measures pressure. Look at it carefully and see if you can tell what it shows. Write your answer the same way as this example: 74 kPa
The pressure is 125 kPa
